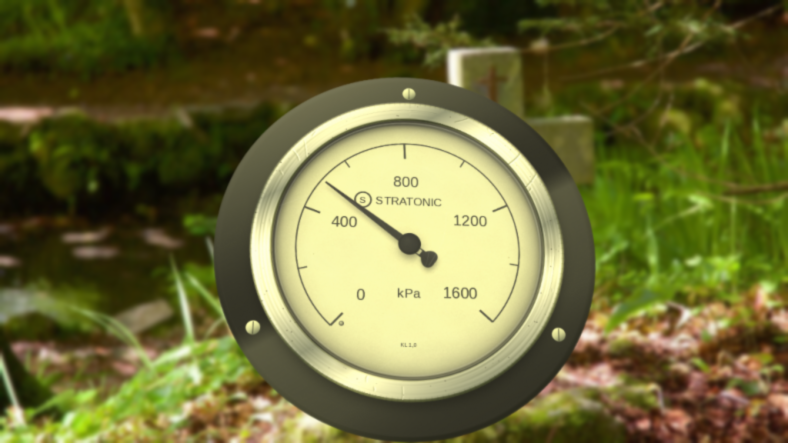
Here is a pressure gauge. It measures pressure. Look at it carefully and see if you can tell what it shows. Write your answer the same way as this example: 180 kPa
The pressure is 500 kPa
